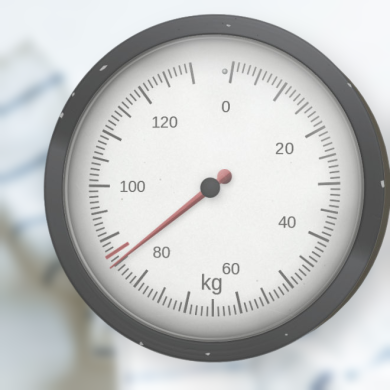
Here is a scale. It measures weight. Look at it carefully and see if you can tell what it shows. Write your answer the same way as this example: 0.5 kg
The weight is 85 kg
